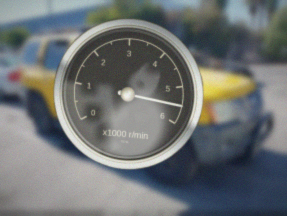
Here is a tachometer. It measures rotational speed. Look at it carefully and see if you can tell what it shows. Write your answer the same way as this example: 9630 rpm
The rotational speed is 5500 rpm
